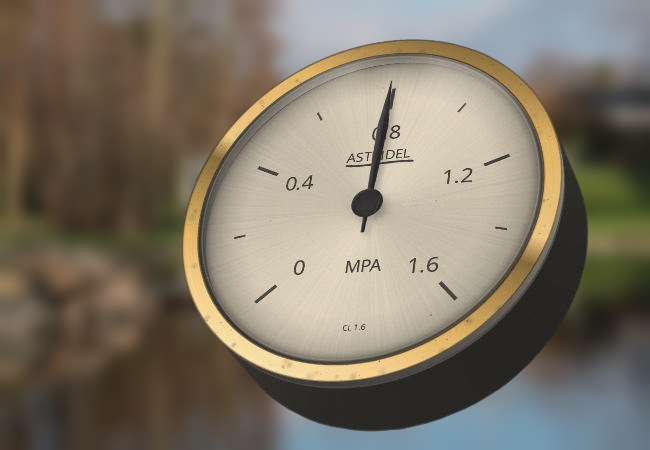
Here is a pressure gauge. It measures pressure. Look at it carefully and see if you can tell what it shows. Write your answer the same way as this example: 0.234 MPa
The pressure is 0.8 MPa
